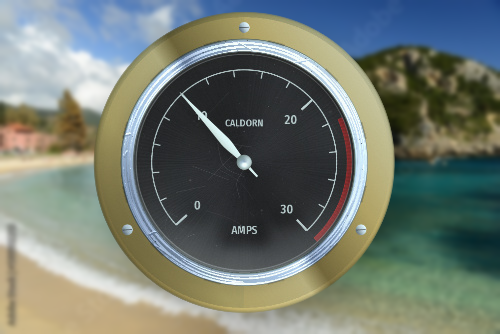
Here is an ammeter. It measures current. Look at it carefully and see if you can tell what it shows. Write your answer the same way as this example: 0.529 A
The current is 10 A
